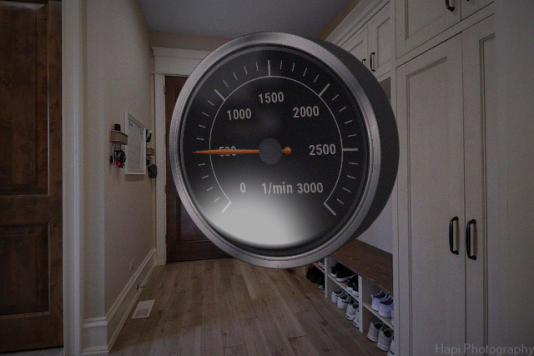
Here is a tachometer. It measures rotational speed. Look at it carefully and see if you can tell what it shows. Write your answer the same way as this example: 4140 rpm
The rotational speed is 500 rpm
